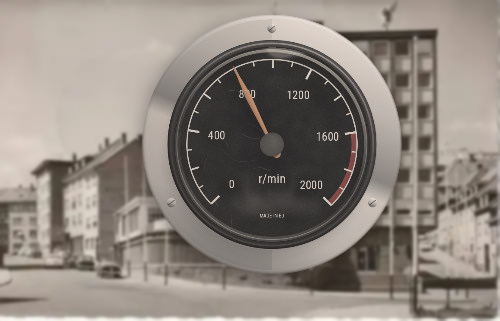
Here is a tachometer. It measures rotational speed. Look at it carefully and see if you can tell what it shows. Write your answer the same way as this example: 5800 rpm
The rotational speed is 800 rpm
